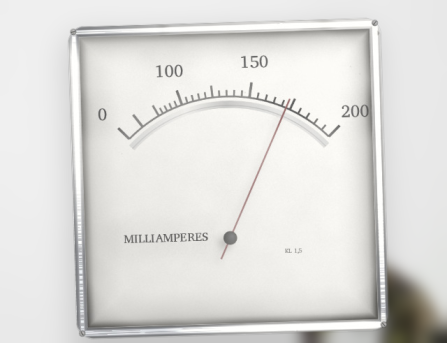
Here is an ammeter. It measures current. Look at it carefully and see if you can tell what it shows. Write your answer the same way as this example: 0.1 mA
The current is 172.5 mA
